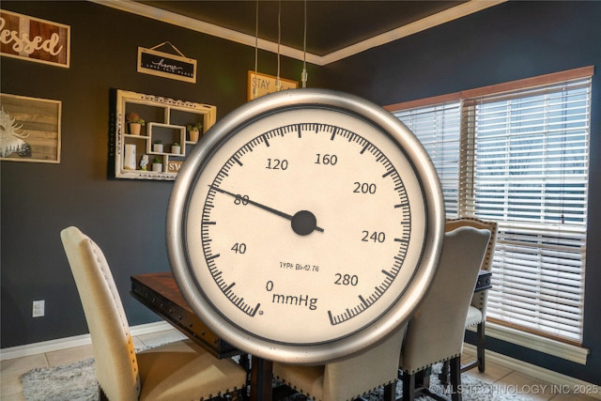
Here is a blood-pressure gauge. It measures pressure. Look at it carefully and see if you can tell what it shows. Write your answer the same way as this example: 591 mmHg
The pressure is 80 mmHg
